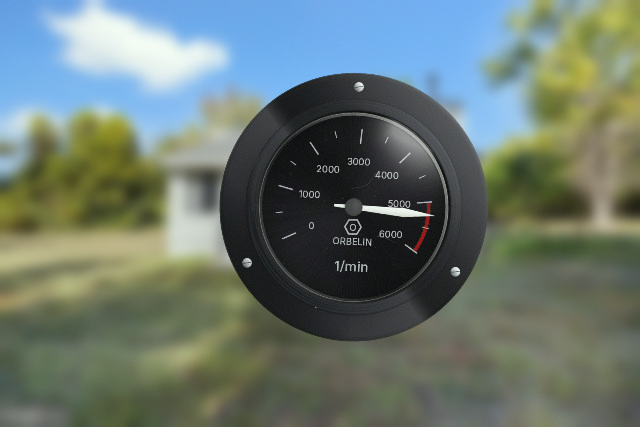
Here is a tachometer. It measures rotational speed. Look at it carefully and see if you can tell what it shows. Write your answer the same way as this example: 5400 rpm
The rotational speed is 5250 rpm
